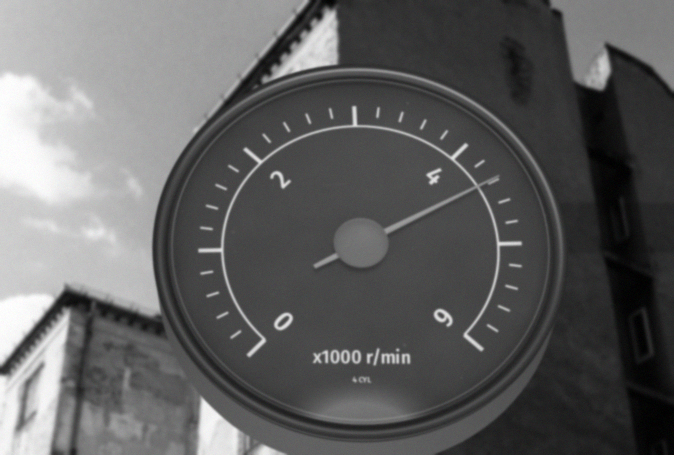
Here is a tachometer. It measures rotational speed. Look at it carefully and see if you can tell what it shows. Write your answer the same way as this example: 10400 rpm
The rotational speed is 4400 rpm
